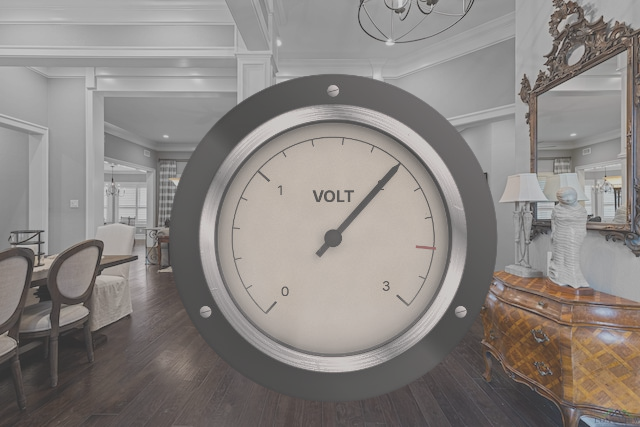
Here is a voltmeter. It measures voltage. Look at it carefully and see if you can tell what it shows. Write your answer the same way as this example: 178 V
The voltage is 2 V
